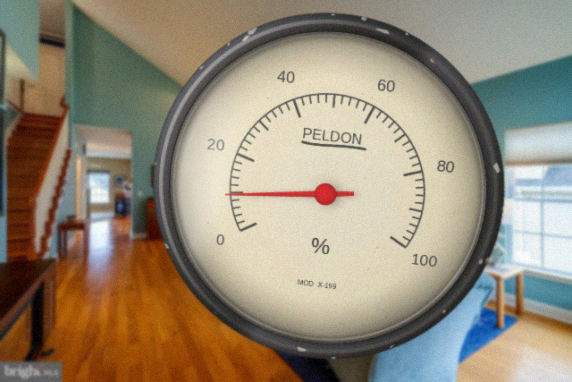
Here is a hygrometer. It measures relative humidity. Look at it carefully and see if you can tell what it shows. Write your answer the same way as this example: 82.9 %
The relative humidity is 10 %
